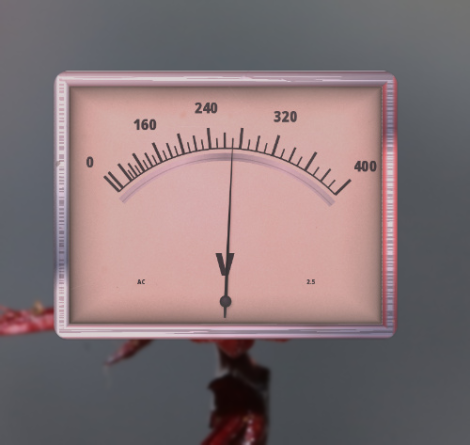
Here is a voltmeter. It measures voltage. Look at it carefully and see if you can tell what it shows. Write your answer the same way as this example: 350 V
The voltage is 270 V
